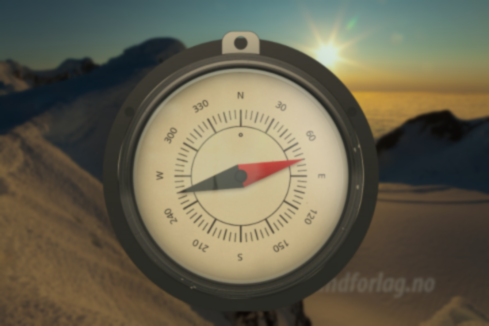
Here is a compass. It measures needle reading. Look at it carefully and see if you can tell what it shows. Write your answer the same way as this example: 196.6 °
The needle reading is 75 °
